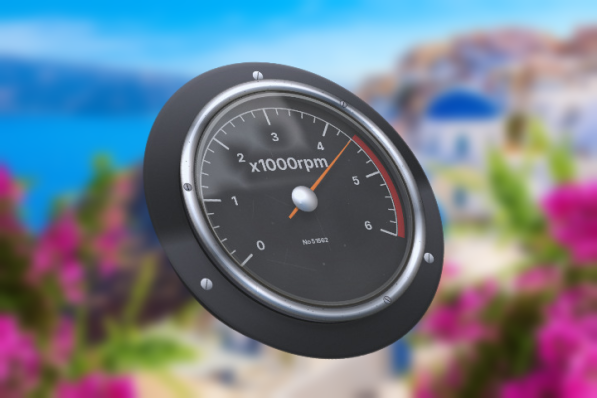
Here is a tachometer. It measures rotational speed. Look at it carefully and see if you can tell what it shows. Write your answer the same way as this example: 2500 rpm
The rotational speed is 4400 rpm
